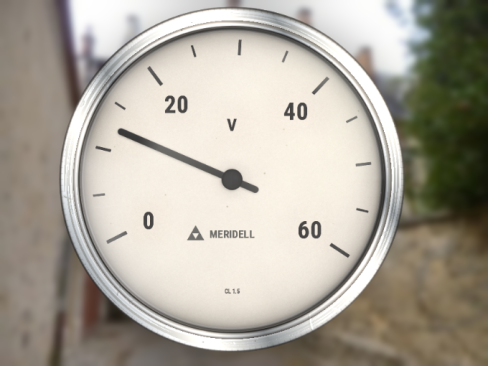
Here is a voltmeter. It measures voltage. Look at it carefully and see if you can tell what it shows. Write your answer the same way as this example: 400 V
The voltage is 12.5 V
